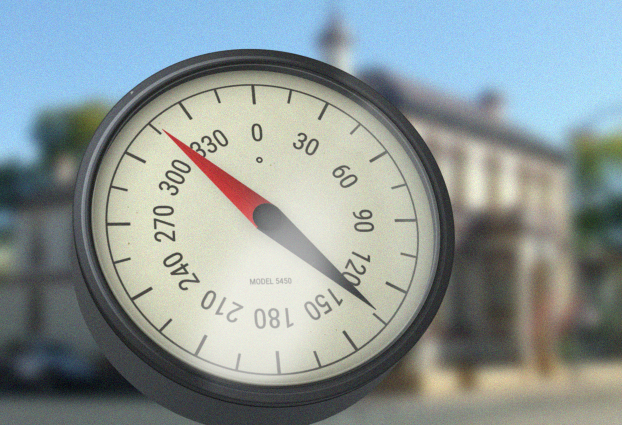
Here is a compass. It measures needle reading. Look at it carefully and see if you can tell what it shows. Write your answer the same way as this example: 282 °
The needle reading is 315 °
